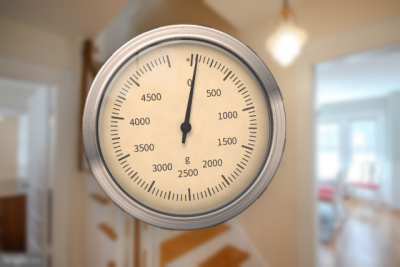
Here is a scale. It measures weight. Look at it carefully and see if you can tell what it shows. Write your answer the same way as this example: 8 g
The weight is 50 g
